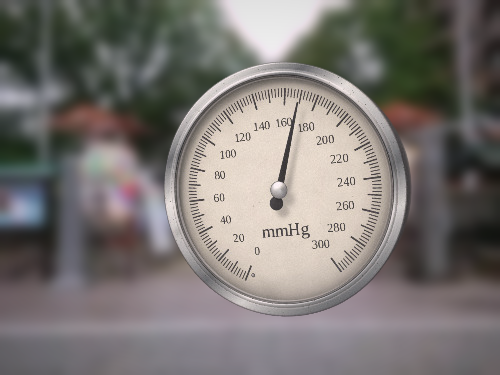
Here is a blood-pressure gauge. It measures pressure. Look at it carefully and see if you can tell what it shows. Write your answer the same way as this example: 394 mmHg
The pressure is 170 mmHg
